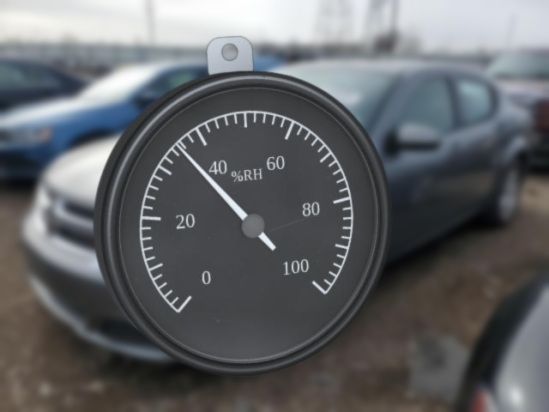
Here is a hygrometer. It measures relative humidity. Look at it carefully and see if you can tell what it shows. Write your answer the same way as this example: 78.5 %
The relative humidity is 35 %
